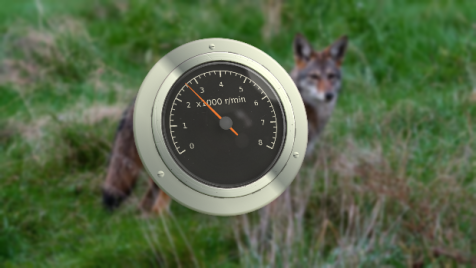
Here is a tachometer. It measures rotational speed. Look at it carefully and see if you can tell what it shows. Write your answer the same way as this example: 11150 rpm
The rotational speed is 2600 rpm
